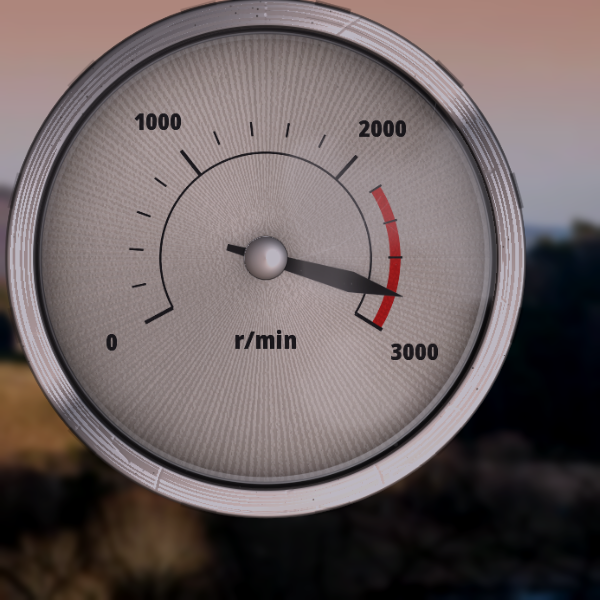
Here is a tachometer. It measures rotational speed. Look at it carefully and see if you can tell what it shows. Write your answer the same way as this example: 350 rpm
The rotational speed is 2800 rpm
